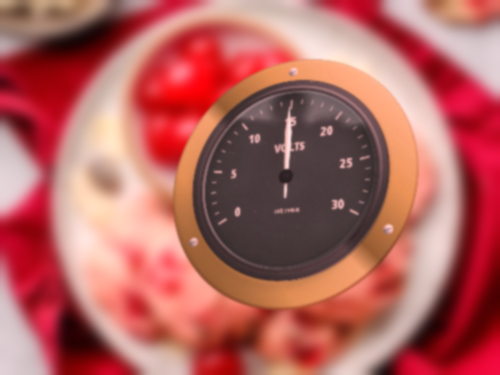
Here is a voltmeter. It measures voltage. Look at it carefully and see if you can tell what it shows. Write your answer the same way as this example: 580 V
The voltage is 15 V
